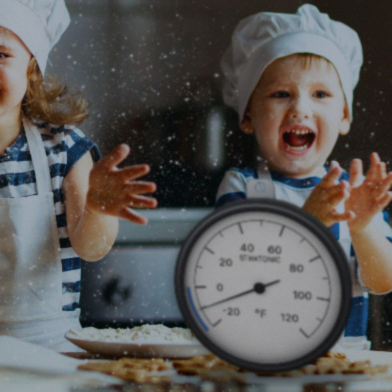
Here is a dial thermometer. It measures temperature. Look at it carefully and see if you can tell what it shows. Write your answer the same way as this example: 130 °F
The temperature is -10 °F
